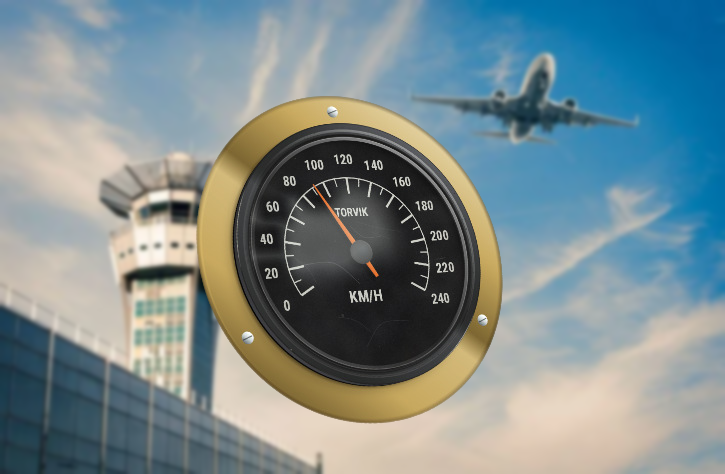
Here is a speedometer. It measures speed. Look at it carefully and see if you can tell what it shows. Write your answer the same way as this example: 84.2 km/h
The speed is 90 km/h
